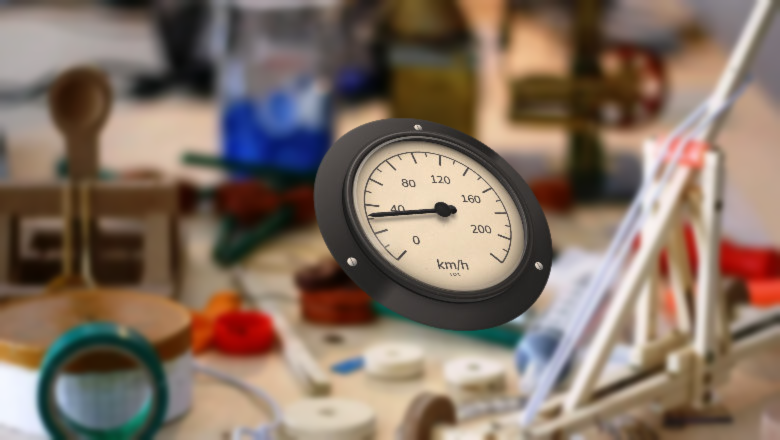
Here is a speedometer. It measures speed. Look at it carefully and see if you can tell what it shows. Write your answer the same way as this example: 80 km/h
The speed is 30 km/h
